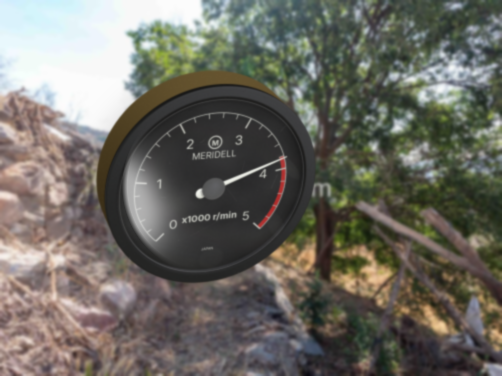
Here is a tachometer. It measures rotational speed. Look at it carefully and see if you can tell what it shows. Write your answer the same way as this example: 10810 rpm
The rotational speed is 3800 rpm
